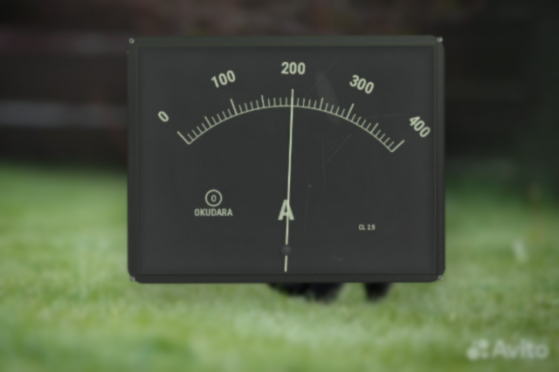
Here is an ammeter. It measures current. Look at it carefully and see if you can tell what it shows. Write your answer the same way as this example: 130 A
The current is 200 A
